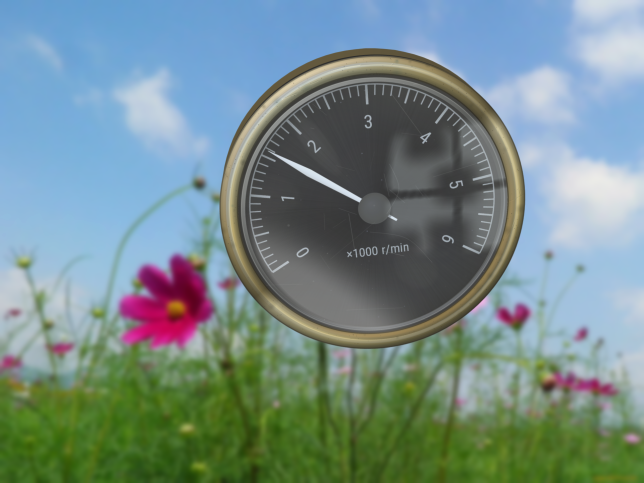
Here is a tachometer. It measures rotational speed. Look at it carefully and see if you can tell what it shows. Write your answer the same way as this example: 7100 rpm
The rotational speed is 1600 rpm
